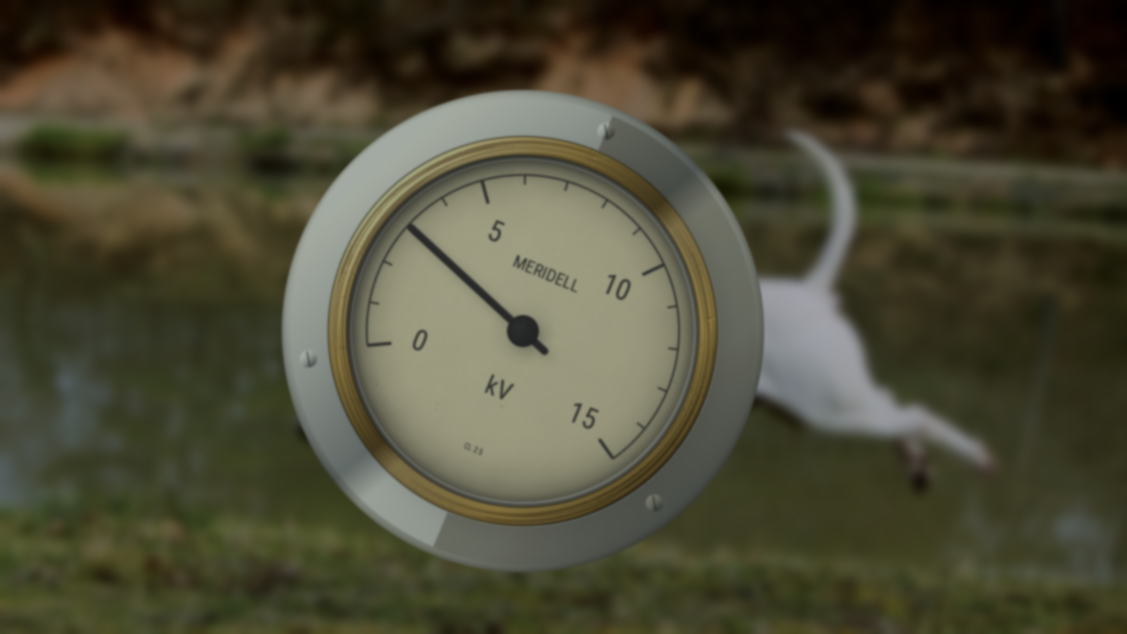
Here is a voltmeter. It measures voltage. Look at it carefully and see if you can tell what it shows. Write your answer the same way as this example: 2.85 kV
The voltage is 3 kV
